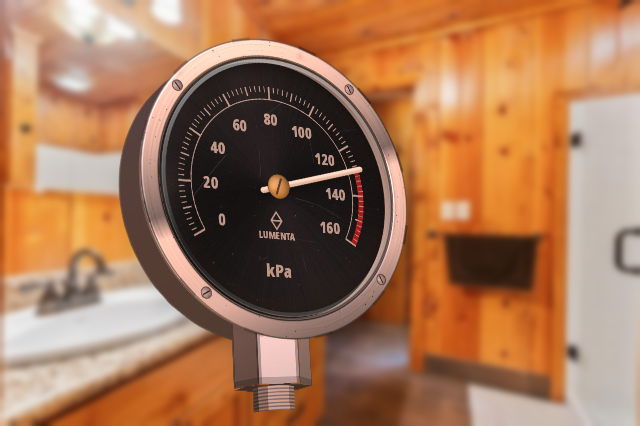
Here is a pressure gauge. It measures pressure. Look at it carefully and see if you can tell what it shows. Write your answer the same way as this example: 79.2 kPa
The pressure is 130 kPa
